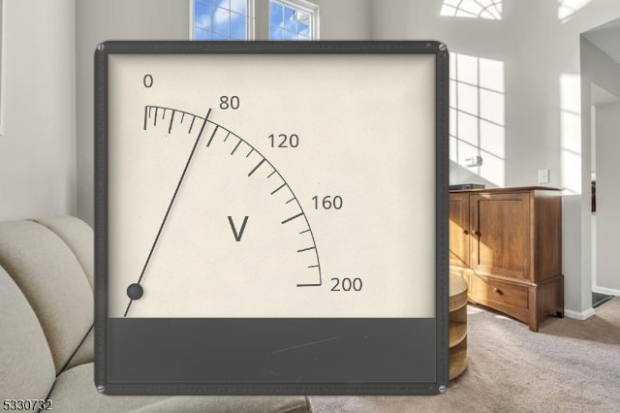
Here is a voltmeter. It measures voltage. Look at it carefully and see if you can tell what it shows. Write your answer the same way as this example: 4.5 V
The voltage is 70 V
